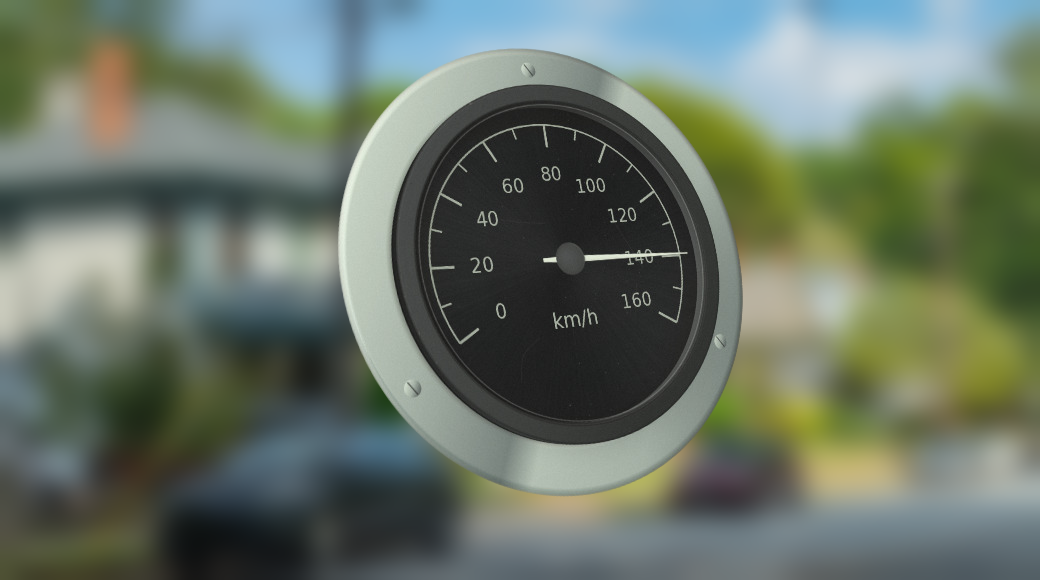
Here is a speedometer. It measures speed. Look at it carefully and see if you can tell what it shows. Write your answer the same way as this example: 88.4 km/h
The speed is 140 km/h
